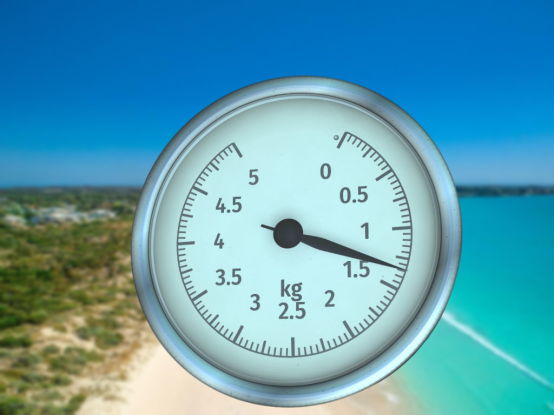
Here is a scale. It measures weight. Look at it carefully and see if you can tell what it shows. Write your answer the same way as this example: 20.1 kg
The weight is 1.35 kg
